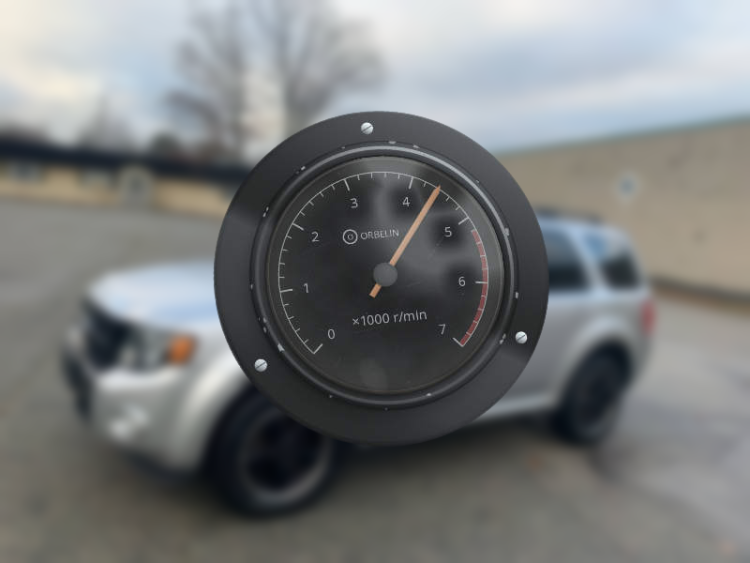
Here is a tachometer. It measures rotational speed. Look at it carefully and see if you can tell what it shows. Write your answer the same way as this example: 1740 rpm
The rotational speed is 4400 rpm
